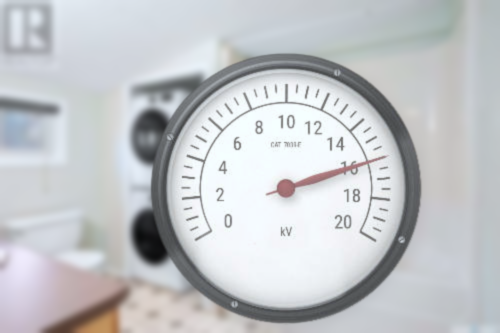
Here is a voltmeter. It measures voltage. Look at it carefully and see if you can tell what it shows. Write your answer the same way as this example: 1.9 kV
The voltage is 16 kV
